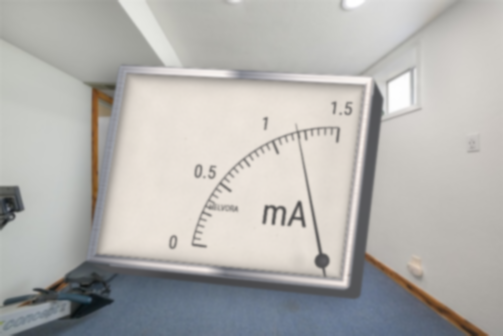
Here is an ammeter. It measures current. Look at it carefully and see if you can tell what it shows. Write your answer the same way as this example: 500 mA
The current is 1.2 mA
